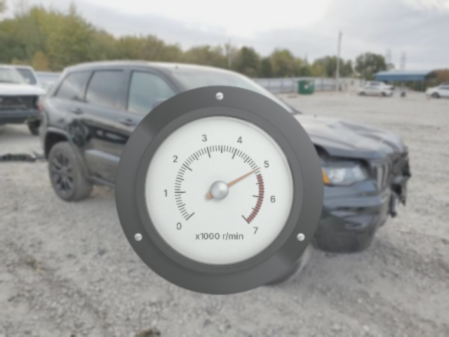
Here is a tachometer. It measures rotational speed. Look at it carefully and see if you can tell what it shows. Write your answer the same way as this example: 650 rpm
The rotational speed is 5000 rpm
